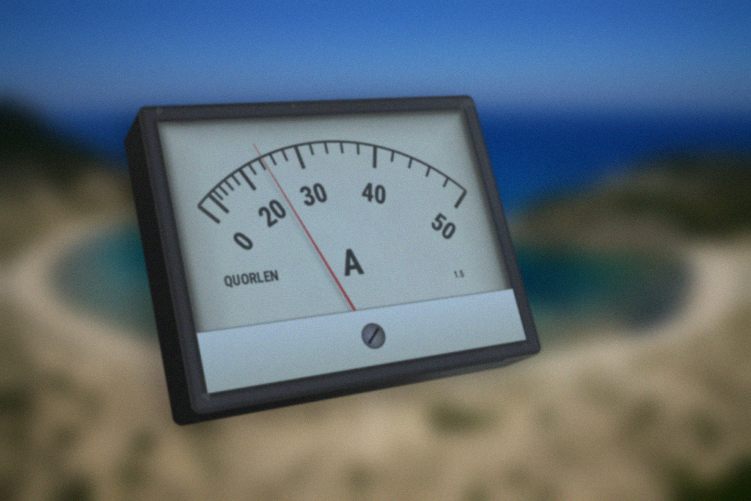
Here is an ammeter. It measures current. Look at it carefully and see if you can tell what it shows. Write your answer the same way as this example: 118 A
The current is 24 A
